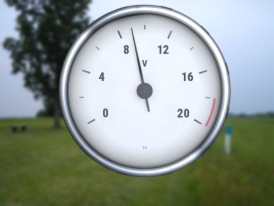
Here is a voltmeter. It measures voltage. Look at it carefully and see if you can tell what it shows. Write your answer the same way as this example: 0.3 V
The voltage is 9 V
